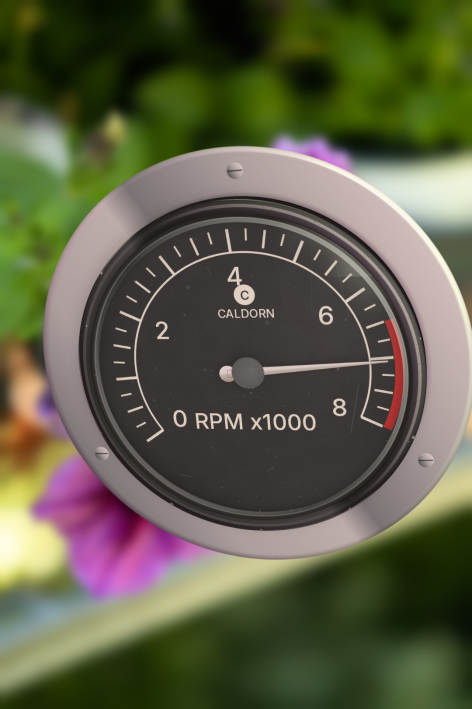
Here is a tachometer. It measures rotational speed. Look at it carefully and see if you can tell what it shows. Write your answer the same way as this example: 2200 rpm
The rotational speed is 7000 rpm
